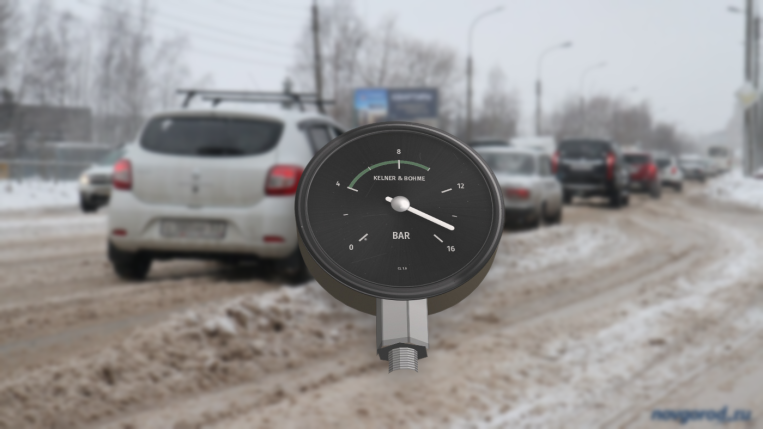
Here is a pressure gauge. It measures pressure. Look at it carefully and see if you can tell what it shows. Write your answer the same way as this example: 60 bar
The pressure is 15 bar
